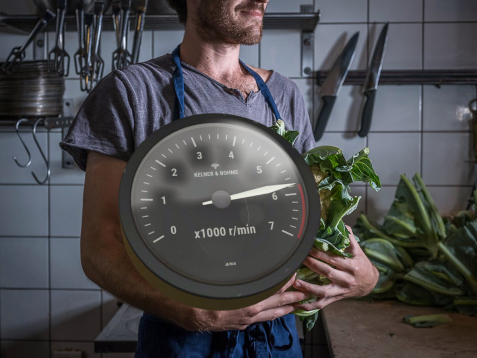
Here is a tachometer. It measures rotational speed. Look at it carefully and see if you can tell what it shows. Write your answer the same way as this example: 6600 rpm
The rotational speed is 5800 rpm
